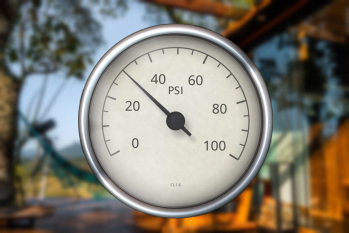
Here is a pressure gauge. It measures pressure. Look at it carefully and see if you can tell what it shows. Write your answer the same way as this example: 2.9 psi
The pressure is 30 psi
